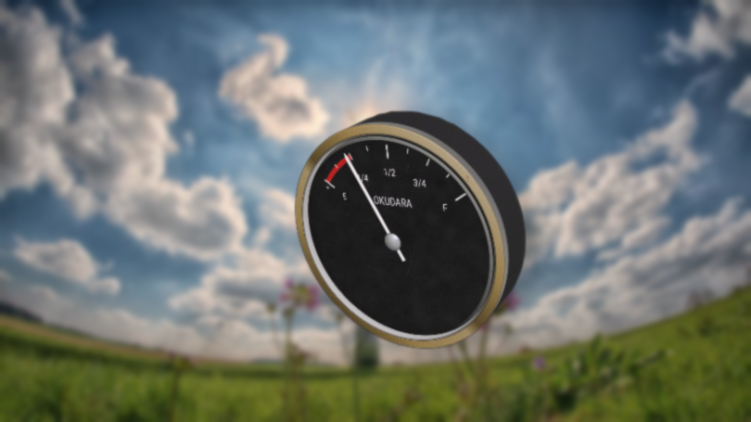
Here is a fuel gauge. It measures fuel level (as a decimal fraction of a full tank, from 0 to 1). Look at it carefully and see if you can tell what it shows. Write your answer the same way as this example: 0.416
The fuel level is 0.25
